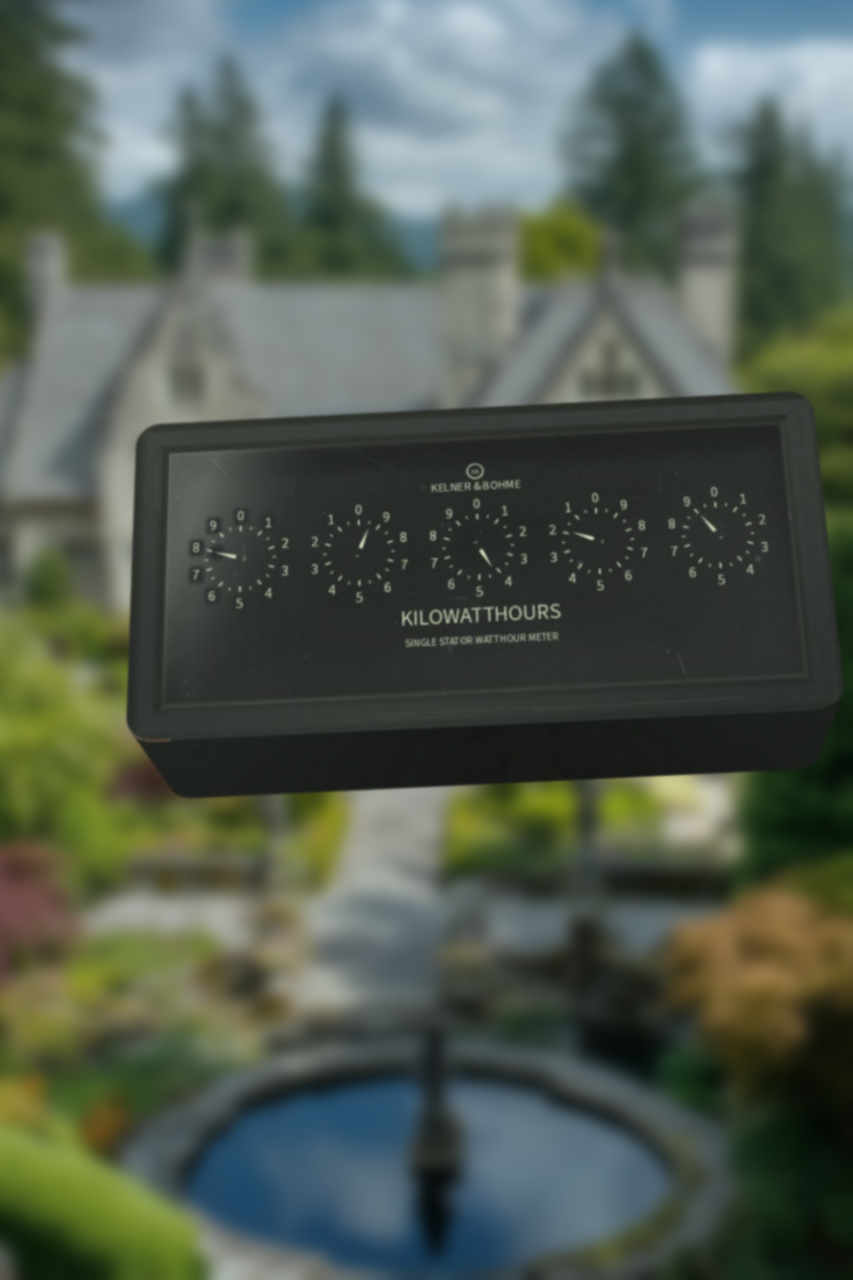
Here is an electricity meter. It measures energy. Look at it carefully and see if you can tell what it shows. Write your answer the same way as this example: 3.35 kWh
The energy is 79419 kWh
